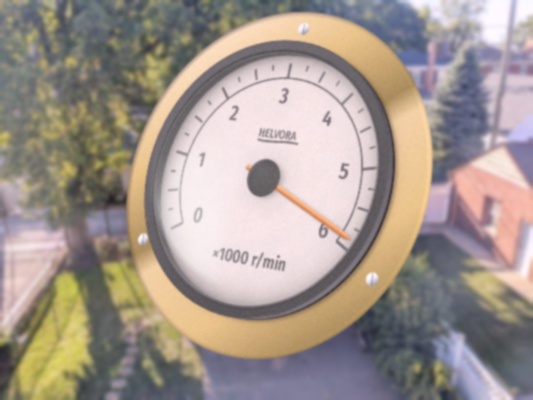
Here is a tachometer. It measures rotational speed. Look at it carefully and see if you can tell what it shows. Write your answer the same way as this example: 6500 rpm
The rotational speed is 5875 rpm
